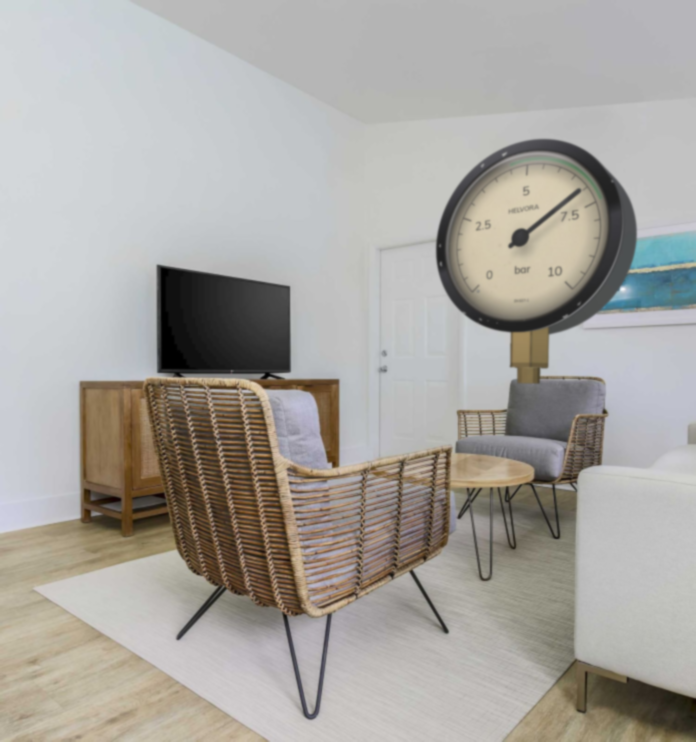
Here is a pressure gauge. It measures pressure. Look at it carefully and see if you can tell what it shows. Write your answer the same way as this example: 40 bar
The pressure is 7 bar
